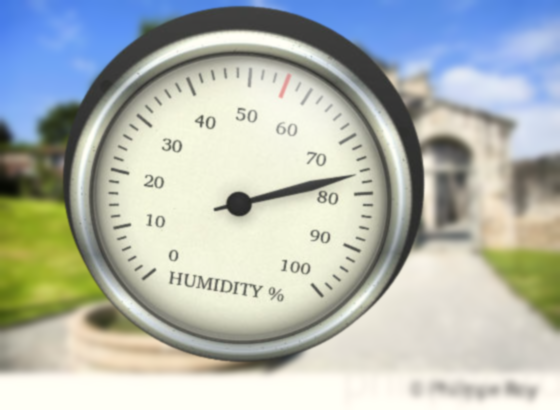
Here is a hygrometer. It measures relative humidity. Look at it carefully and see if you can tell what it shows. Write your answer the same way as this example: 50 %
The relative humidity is 76 %
